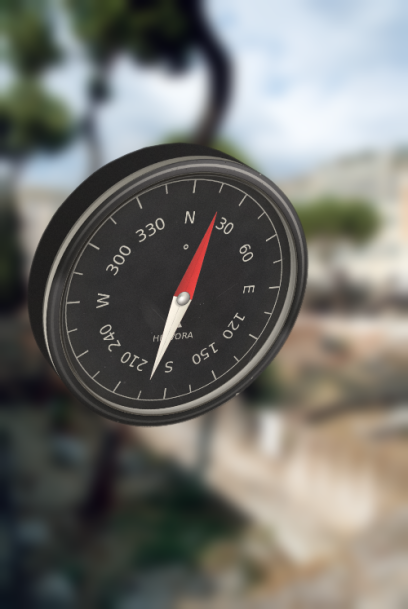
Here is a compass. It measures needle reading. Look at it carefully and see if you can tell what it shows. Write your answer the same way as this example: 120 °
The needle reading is 15 °
